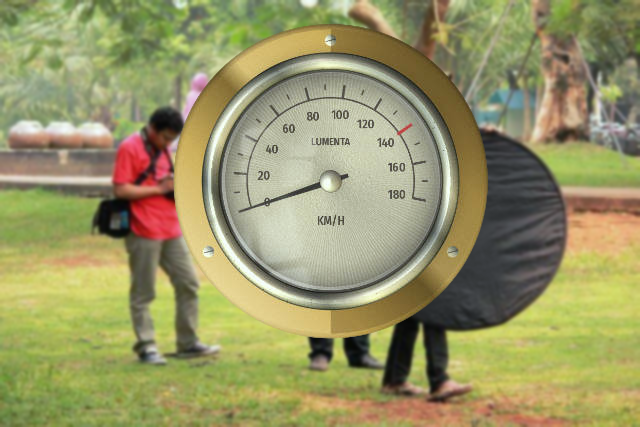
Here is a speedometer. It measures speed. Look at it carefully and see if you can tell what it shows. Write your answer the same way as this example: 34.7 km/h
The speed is 0 km/h
